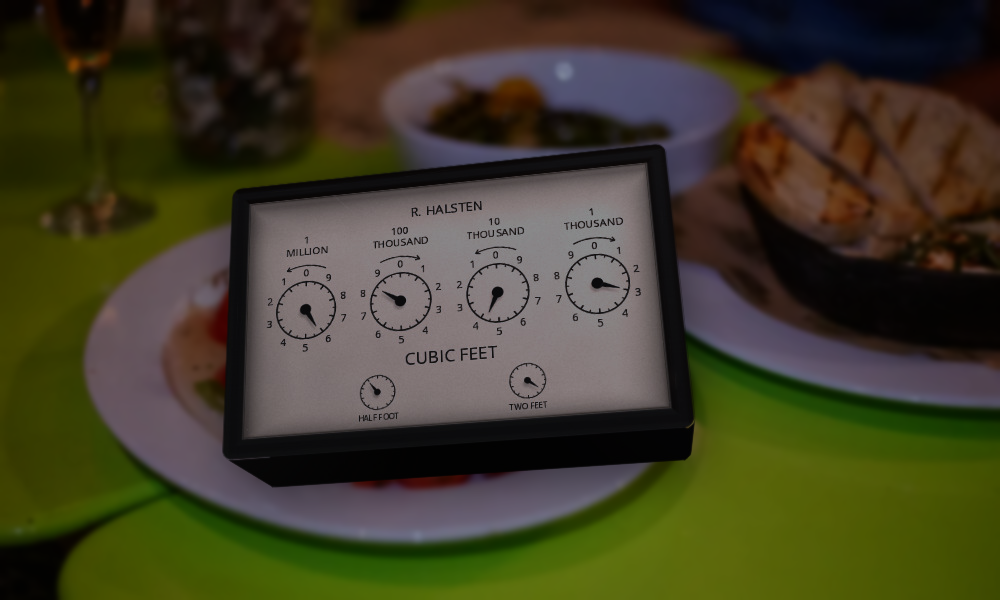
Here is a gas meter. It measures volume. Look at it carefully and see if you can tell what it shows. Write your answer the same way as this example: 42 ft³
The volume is 584300 ft³
